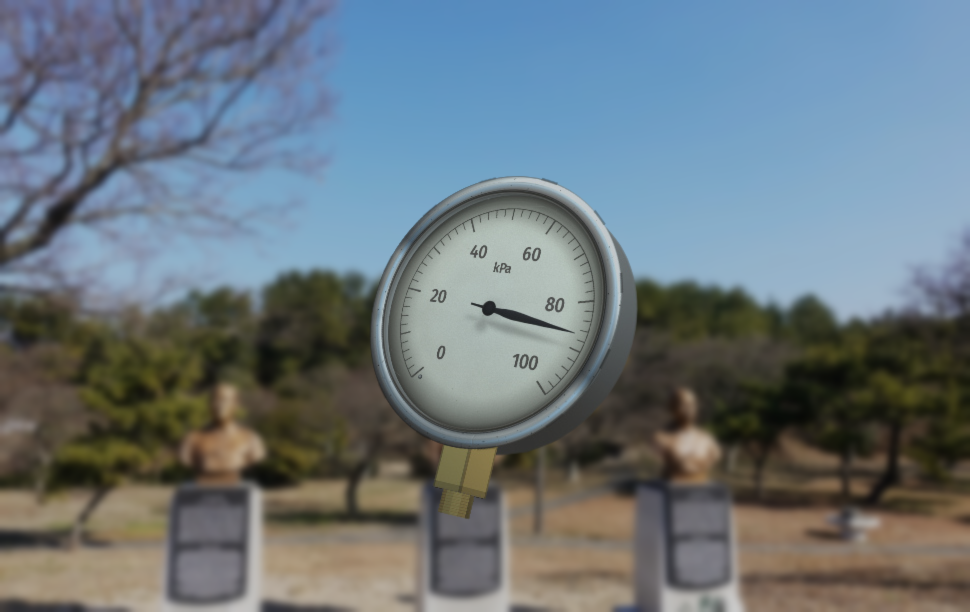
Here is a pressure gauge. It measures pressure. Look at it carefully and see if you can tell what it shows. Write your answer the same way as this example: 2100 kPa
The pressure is 87 kPa
